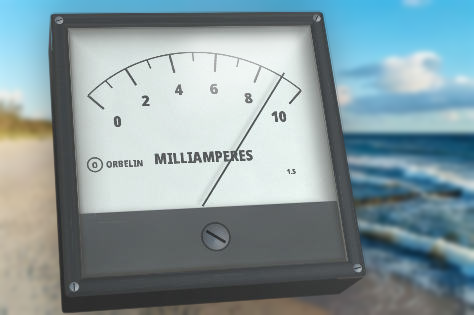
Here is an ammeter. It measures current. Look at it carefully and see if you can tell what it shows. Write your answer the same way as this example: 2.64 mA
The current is 9 mA
